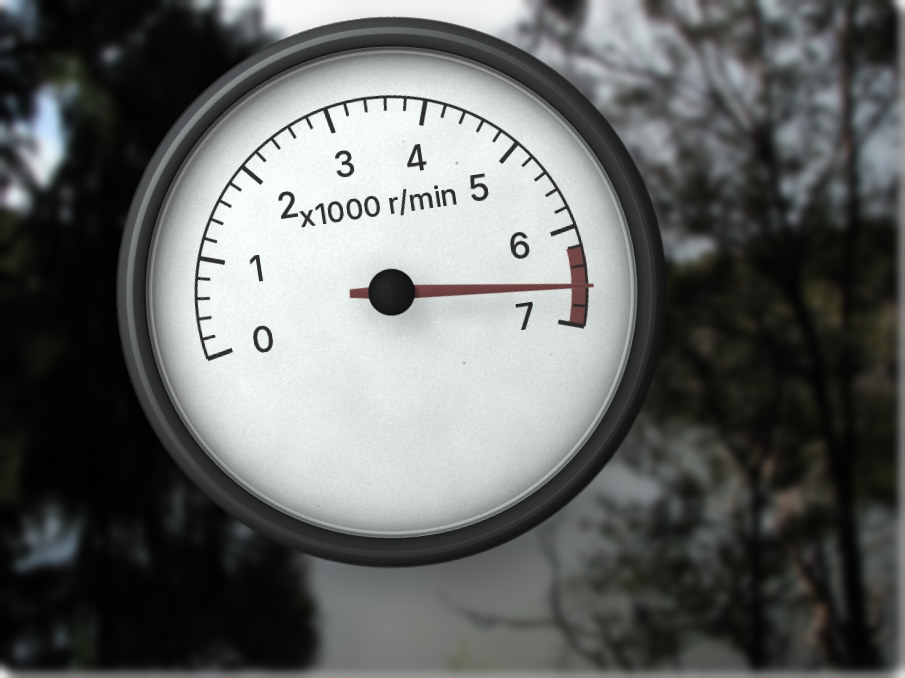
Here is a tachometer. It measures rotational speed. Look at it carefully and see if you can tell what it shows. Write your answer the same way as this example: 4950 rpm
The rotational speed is 6600 rpm
